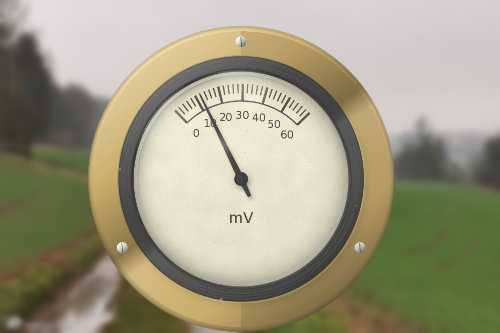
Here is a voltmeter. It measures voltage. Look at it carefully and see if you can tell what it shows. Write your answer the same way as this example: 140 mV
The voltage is 12 mV
